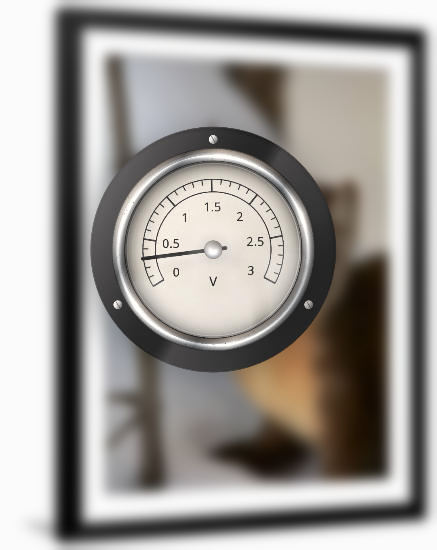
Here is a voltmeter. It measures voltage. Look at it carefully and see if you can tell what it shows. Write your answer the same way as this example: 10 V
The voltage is 0.3 V
